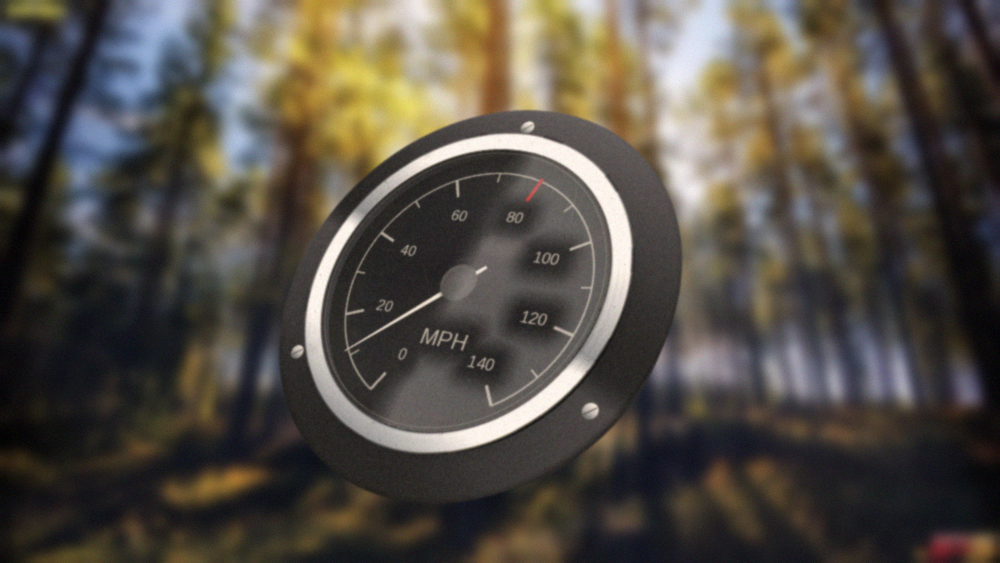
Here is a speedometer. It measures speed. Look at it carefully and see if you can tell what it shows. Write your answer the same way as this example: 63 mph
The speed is 10 mph
